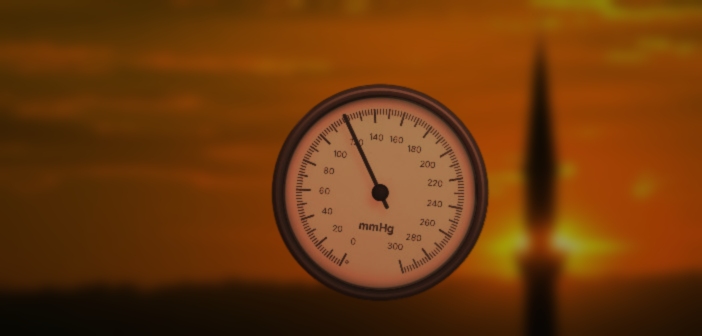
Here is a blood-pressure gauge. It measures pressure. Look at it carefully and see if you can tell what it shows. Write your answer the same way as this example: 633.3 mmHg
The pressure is 120 mmHg
